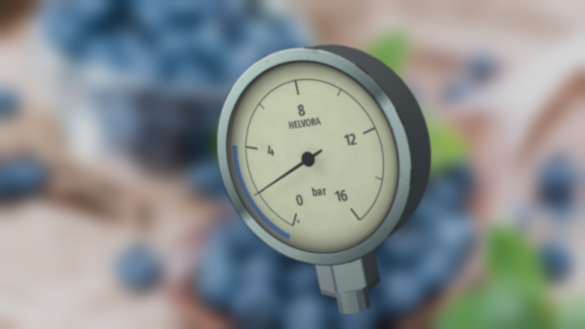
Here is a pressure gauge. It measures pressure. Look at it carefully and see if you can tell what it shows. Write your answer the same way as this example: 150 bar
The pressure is 2 bar
